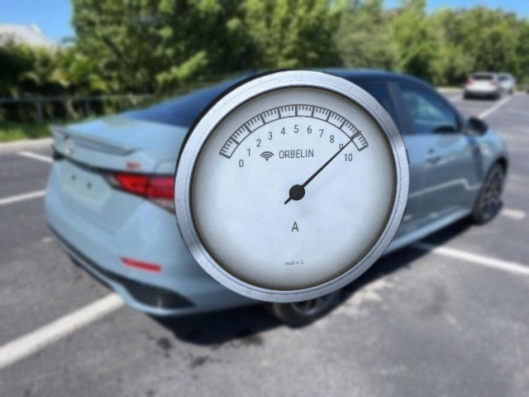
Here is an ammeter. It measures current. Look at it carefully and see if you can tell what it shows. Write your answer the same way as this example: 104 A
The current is 9 A
